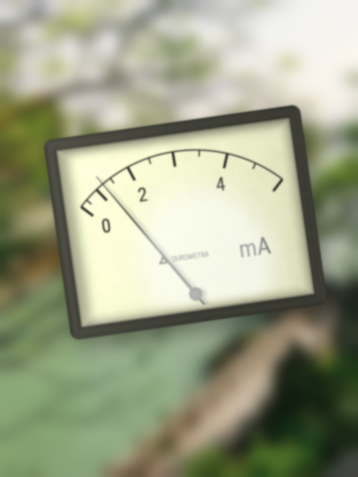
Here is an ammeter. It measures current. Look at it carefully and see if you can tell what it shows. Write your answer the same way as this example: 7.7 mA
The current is 1.25 mA
